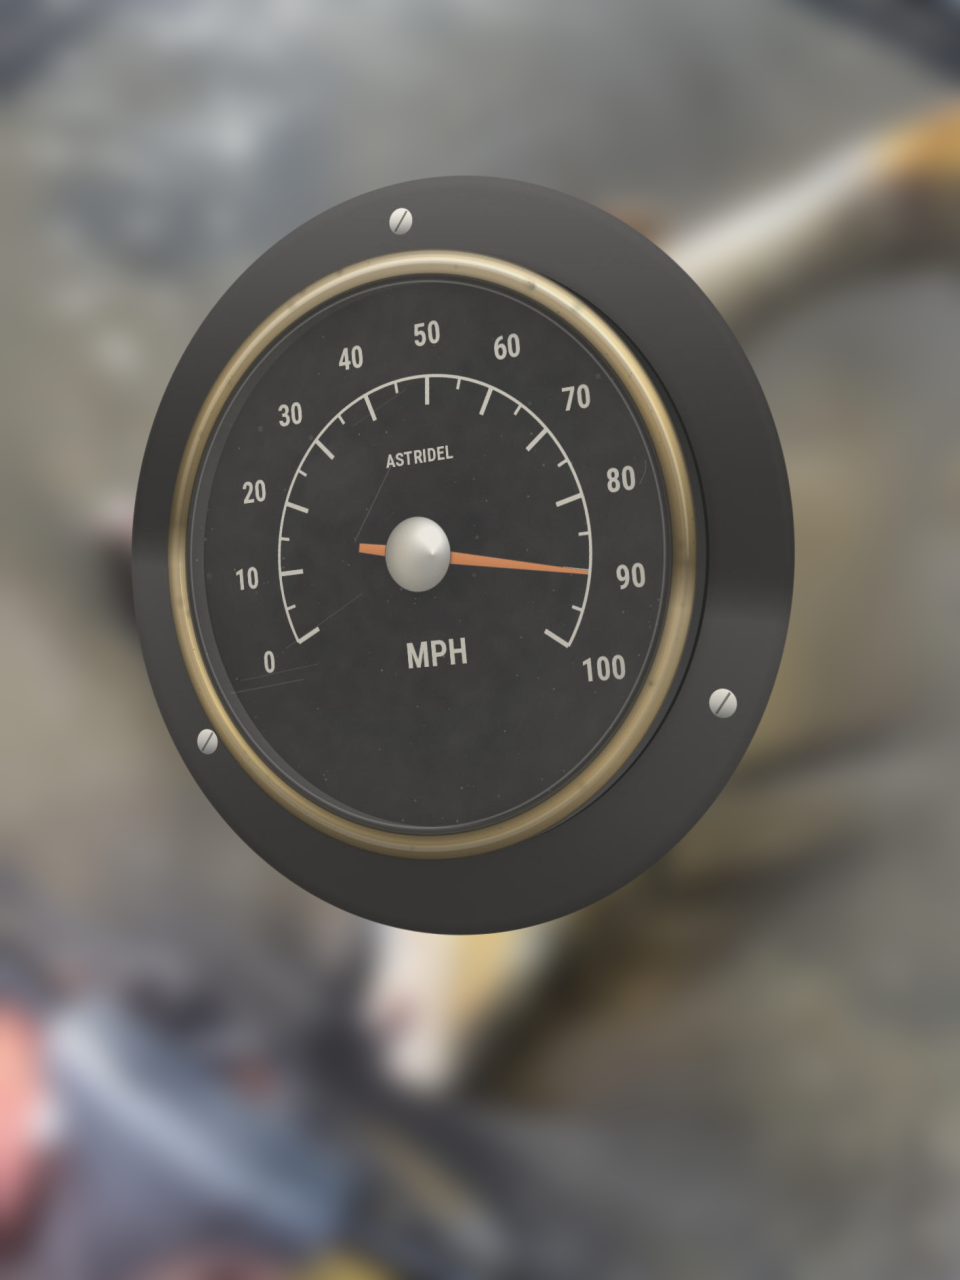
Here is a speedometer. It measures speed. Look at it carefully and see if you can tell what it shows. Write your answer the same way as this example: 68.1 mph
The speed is 90 mph
